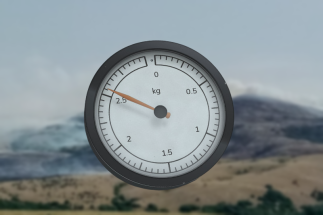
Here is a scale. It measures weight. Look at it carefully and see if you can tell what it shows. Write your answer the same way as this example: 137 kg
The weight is 2.55 kg
